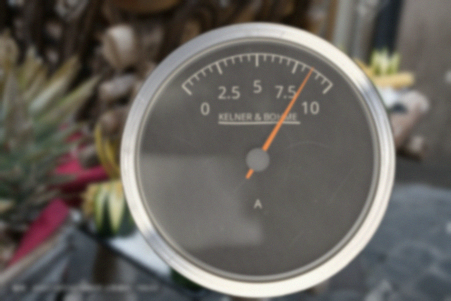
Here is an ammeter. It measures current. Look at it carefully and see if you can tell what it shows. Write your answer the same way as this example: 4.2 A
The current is 8.5 A
